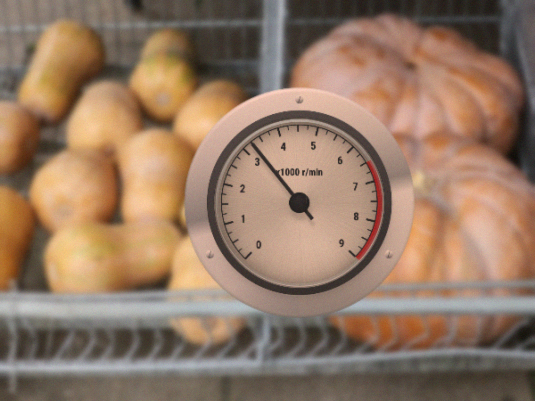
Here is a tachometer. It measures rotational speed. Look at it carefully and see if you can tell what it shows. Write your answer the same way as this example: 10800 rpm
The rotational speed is 3250 rpm
